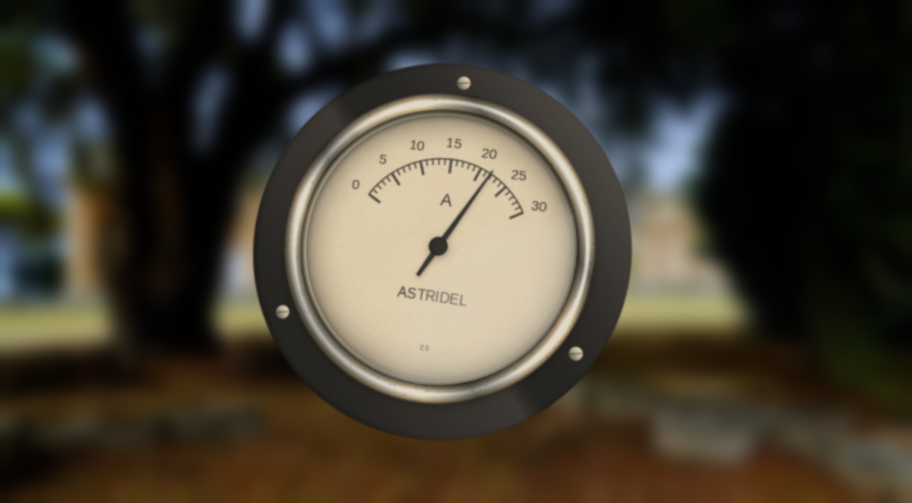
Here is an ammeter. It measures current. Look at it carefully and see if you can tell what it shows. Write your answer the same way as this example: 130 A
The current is 22 A
